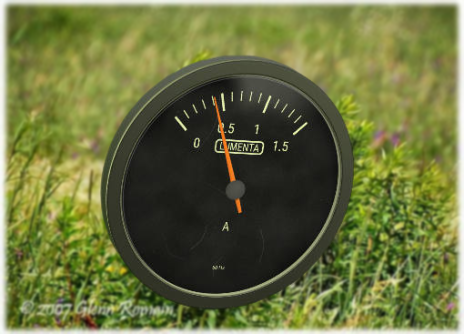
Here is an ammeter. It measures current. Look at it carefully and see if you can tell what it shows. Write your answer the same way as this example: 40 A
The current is 0.4 A
